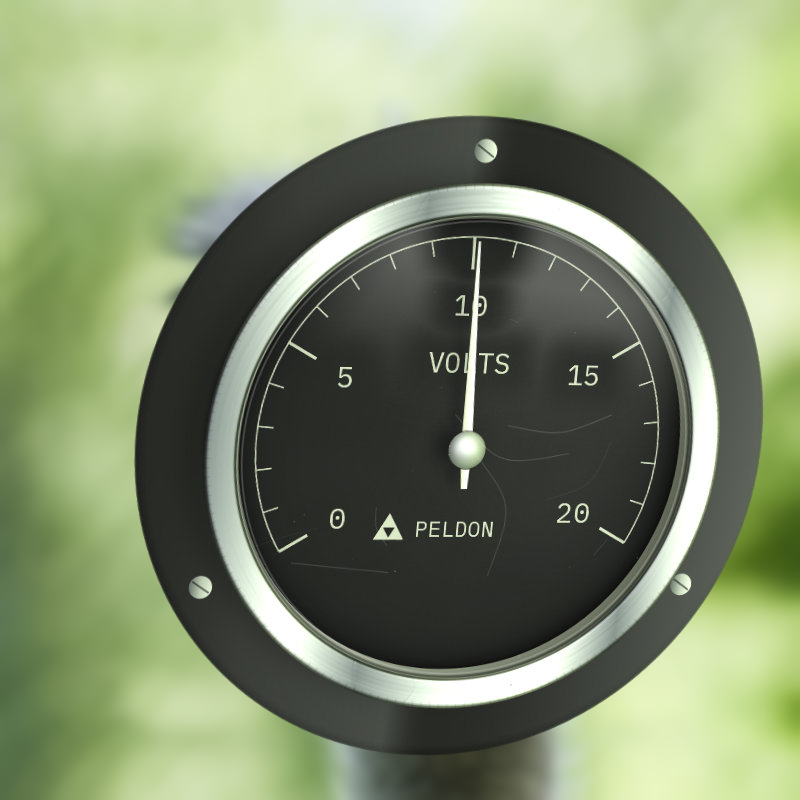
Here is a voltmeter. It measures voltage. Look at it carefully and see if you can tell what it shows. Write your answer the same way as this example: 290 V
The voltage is 10 V
